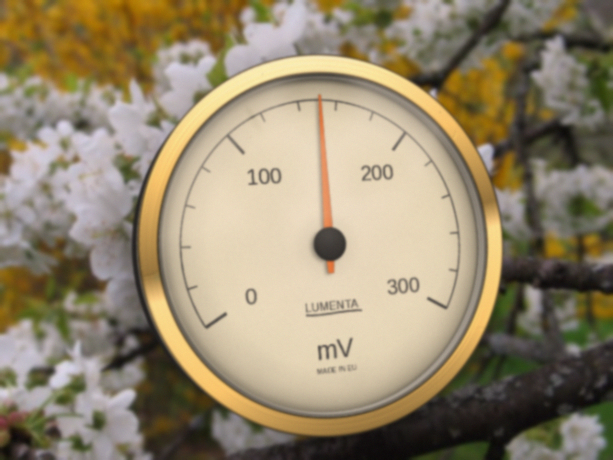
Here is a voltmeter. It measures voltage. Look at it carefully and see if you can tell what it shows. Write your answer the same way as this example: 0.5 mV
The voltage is 150 mV
